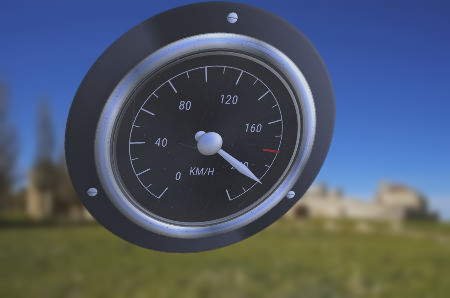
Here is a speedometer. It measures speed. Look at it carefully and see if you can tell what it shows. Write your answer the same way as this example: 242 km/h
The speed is 200 km/h
